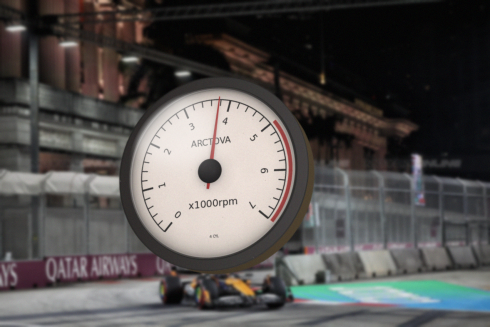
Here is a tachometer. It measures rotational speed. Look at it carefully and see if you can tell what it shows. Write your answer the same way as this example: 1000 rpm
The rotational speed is 3800 rpm
